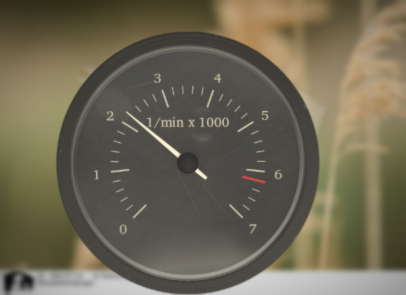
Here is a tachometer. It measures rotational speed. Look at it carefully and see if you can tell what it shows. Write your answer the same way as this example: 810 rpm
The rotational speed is 2200 rpm
